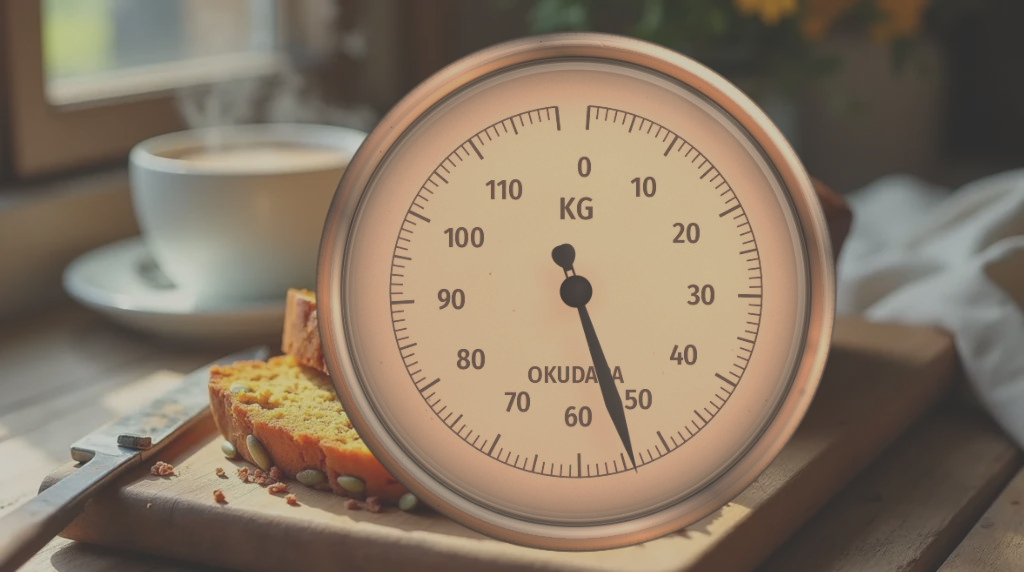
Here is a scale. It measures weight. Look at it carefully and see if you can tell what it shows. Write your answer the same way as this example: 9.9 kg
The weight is 54 kg
